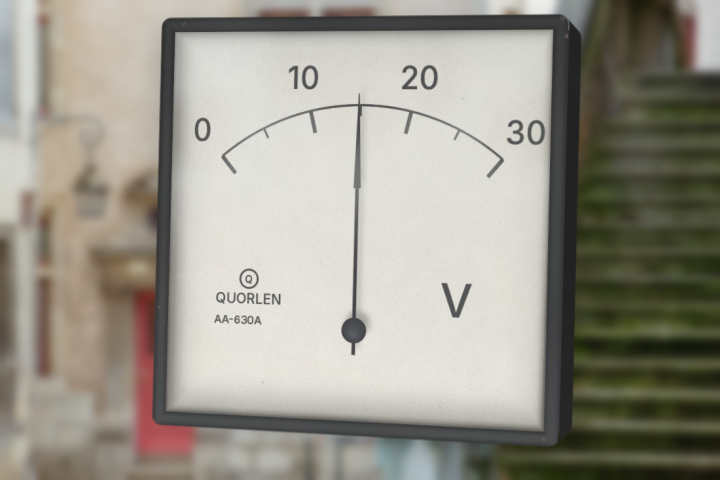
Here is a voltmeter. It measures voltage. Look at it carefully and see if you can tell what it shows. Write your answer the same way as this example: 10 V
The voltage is 15 V
